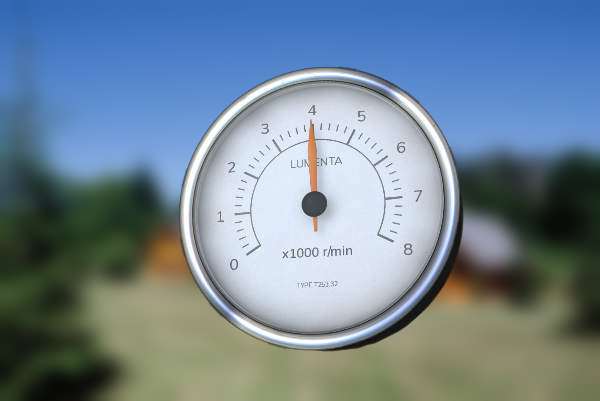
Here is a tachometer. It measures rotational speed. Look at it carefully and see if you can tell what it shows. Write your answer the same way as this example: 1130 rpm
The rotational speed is 4000 rpm
